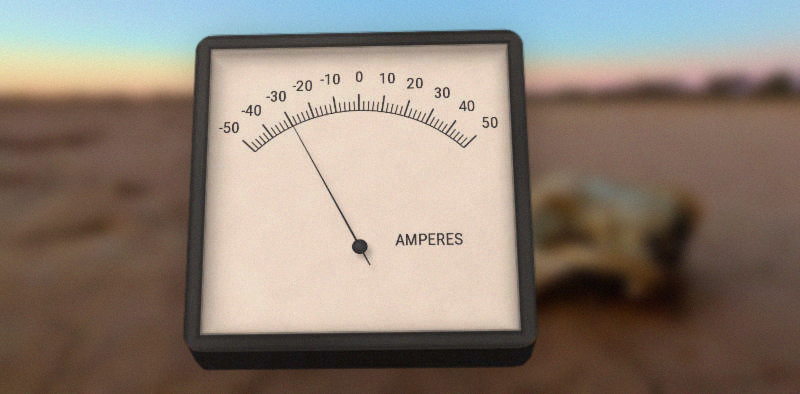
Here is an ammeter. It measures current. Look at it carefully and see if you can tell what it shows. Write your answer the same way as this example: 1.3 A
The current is -30 A
